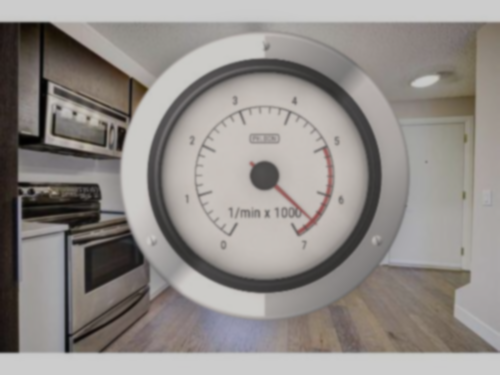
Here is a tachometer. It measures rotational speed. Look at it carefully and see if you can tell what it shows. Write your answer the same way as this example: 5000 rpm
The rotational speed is 6600 rpm
